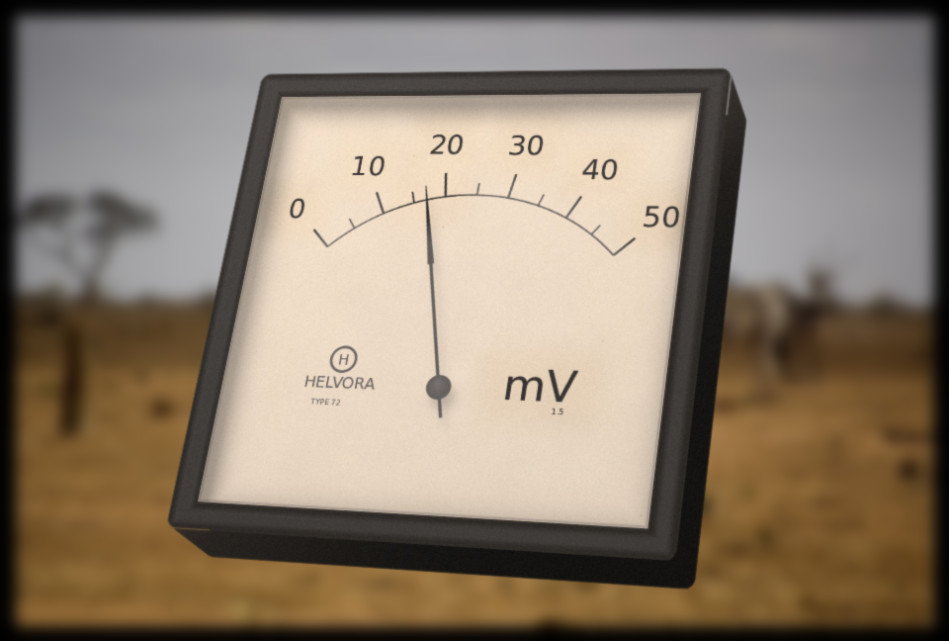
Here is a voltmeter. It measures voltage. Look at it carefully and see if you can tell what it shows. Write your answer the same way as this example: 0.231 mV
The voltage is 17.5 mV
